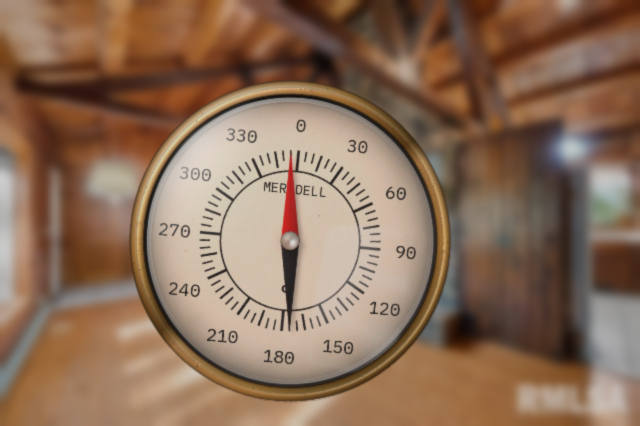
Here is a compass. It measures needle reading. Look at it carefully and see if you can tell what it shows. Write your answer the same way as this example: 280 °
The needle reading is 355 °
